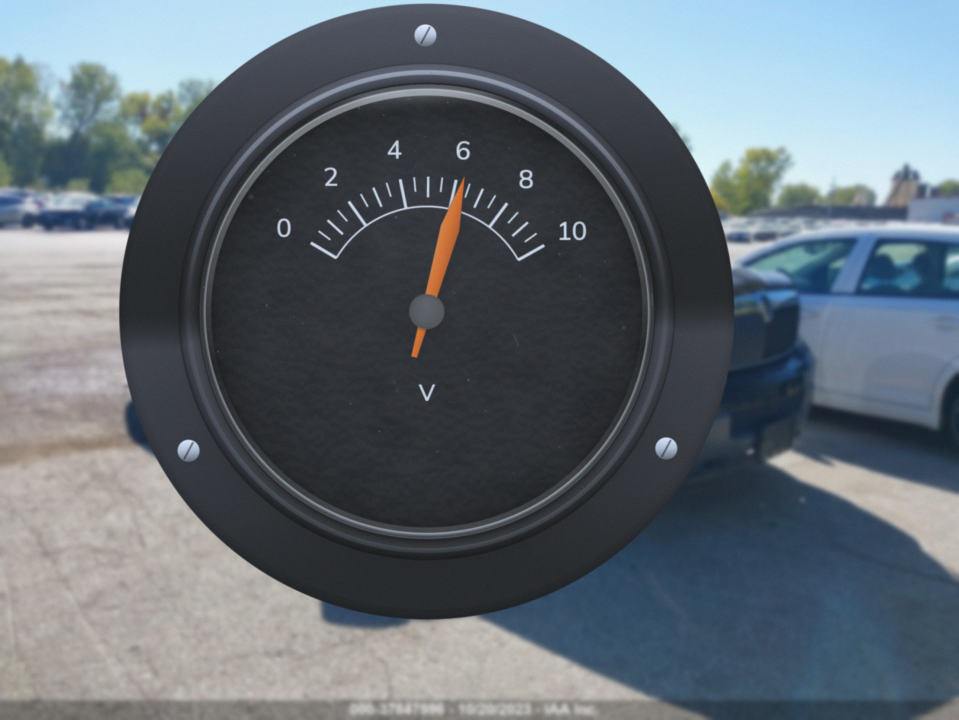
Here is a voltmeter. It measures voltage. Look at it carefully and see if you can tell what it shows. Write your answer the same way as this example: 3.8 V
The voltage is 6.25 V
